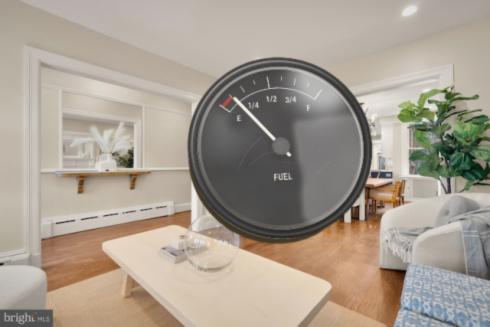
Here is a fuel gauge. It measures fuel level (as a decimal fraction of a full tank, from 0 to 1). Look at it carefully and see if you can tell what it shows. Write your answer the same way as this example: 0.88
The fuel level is 0.125
